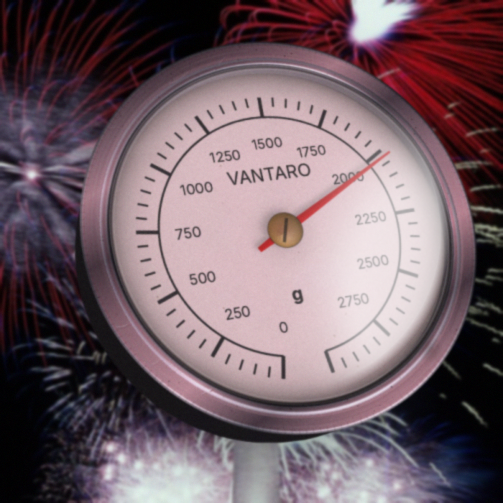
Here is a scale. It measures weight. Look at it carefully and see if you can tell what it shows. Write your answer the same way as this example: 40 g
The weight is 2025 g
